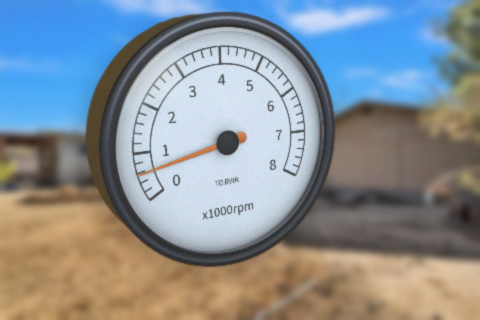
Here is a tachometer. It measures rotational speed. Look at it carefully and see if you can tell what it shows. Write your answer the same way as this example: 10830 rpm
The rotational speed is 600 rpm
